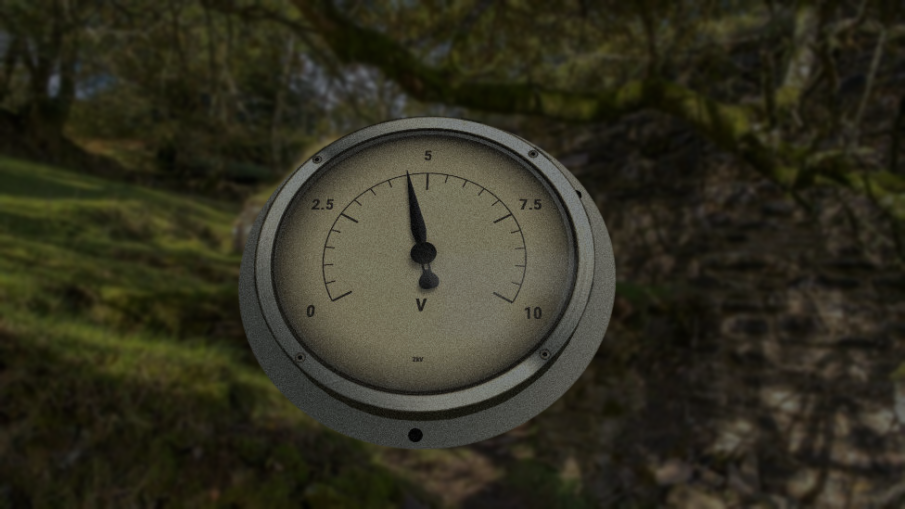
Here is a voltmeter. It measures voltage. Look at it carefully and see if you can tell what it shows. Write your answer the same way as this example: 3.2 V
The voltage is 4.5 V
